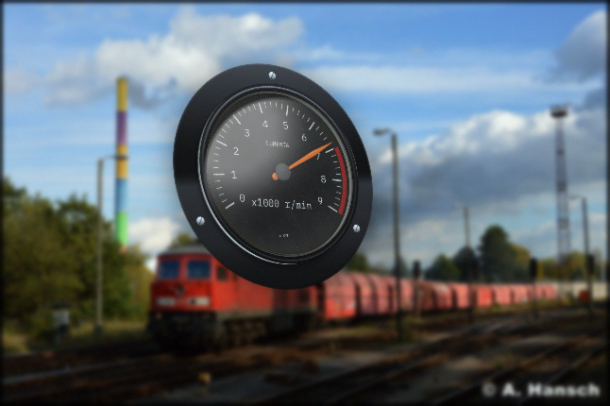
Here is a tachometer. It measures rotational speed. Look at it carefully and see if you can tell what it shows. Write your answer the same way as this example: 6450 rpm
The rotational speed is 6800 rpm
